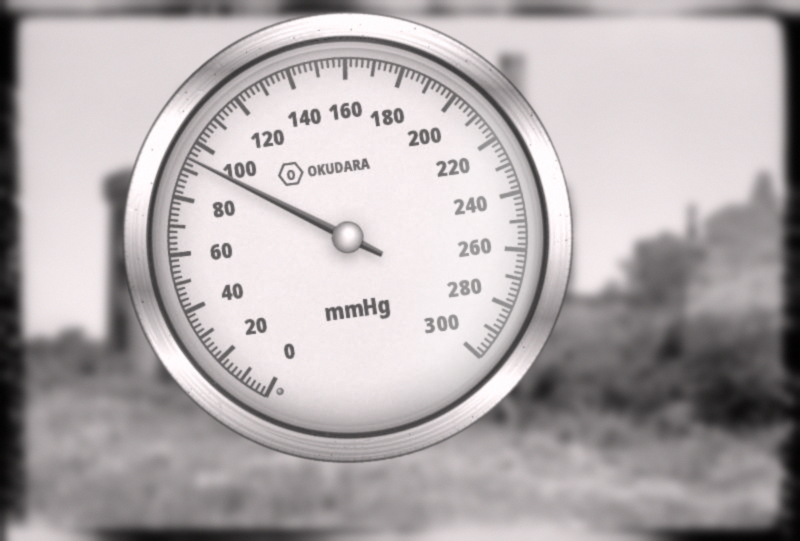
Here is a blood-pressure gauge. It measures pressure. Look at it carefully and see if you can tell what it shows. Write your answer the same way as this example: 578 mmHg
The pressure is 94 mmHg
